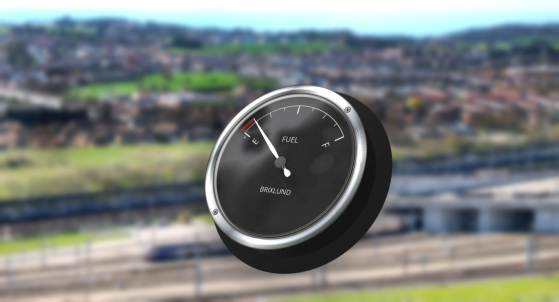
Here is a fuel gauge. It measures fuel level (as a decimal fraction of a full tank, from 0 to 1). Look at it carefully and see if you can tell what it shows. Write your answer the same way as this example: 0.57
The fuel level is 0.125
